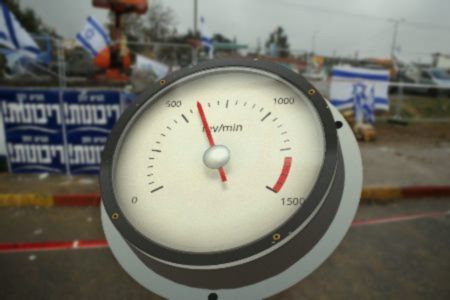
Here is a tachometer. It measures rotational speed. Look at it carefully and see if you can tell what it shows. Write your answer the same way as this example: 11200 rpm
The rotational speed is 600 rpm
